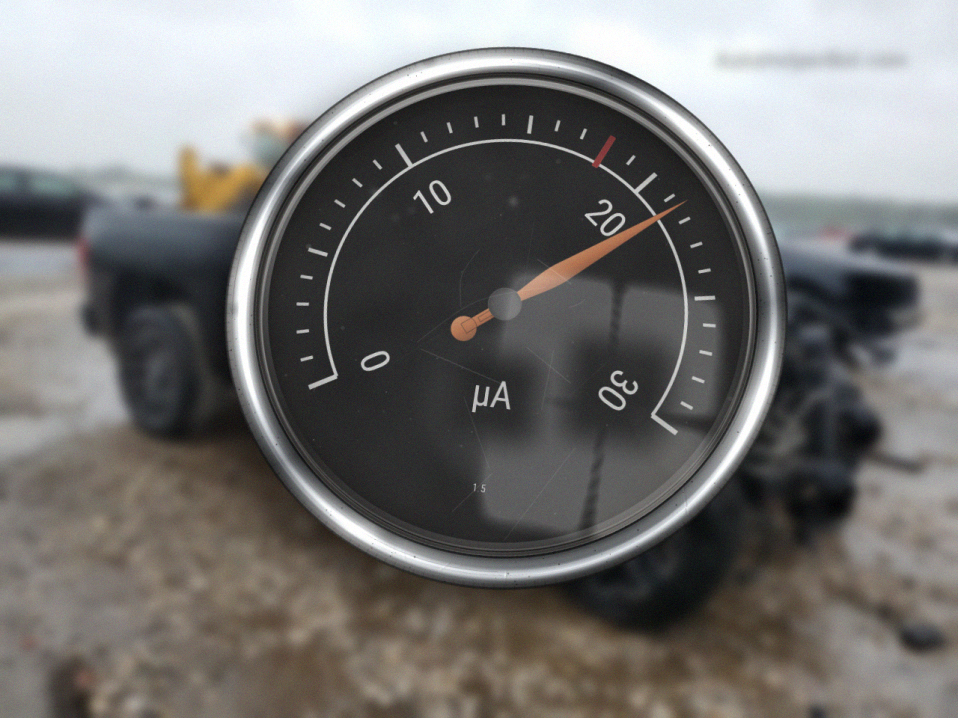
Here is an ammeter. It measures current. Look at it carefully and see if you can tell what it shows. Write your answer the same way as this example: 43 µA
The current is 21.5 µA
